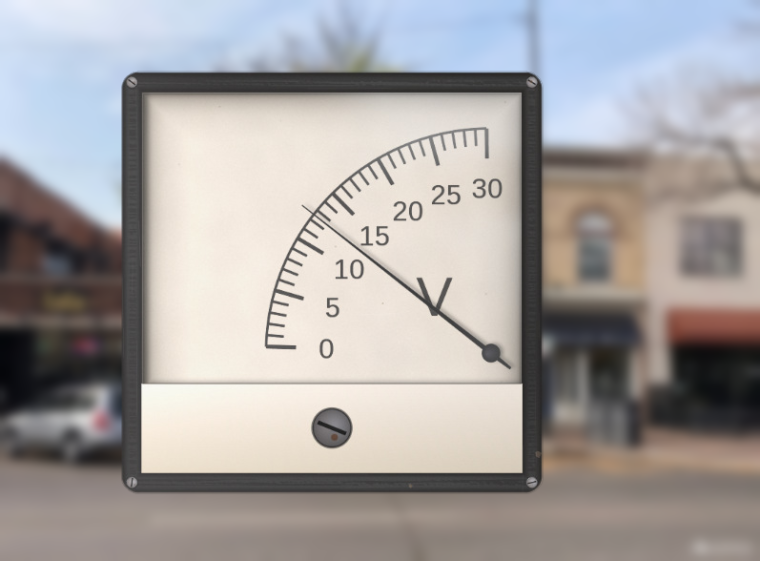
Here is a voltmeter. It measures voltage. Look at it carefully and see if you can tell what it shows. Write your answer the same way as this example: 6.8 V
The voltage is 12.5 V
